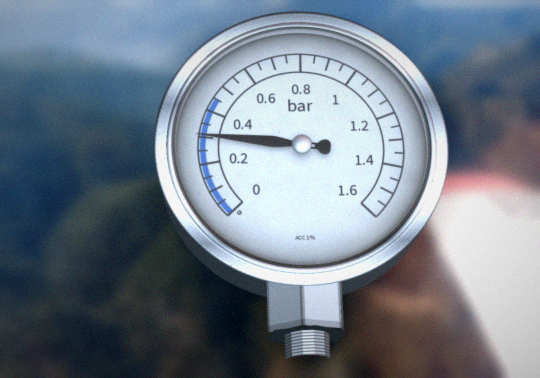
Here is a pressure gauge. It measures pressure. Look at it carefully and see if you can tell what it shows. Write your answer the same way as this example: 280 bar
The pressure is 0.3 bar
